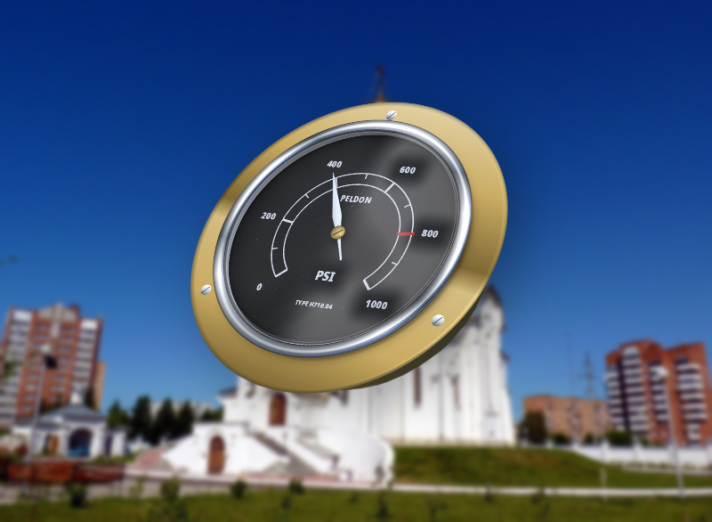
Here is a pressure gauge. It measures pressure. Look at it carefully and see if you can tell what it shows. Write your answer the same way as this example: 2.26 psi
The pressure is 400 psi
